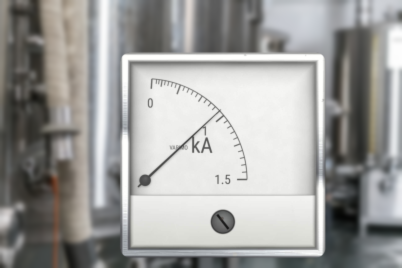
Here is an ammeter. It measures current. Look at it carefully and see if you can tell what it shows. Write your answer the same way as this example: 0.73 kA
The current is 0.95 kA
